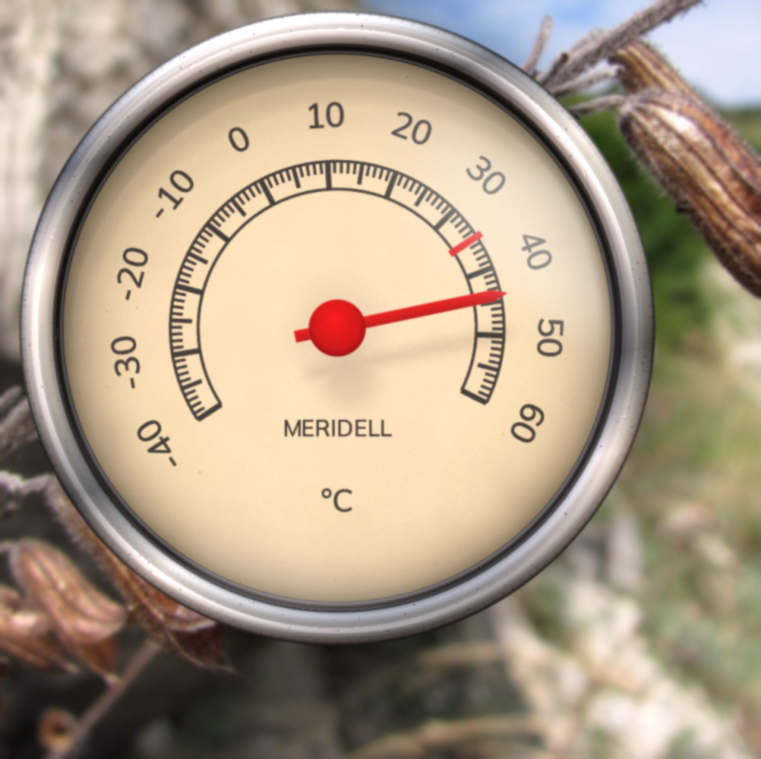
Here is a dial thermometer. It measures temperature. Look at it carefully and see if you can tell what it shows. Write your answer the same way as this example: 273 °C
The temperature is 44 °C
